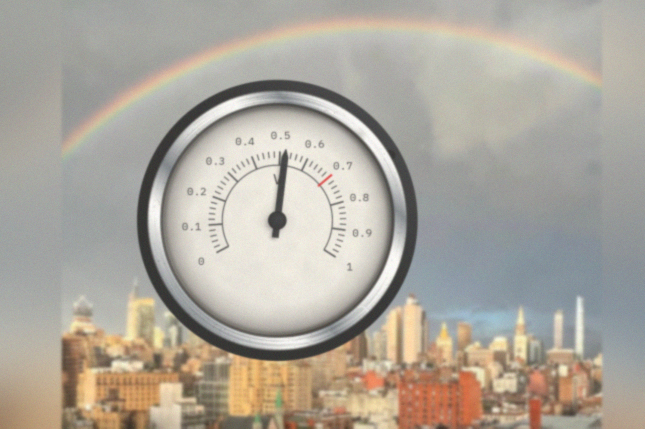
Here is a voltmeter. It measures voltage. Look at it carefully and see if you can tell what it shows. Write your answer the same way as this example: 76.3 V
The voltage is 0.52 V
